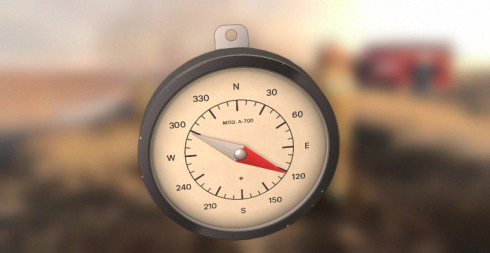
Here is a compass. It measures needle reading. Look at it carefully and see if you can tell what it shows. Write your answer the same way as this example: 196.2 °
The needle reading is 120 °
